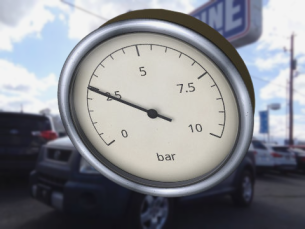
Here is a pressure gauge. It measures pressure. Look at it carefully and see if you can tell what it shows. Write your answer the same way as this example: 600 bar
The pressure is 2.5 bar
